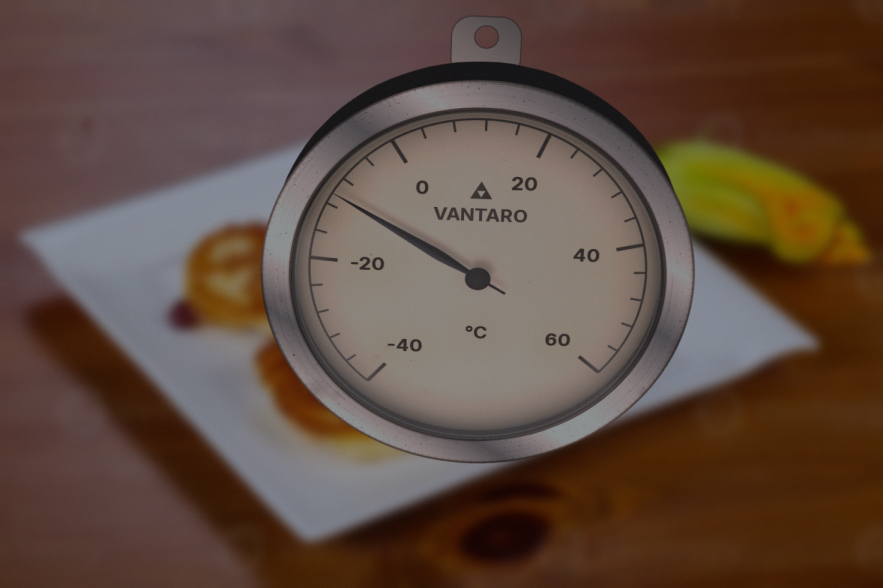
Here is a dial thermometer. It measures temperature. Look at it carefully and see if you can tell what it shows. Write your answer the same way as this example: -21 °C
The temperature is -10 °C
